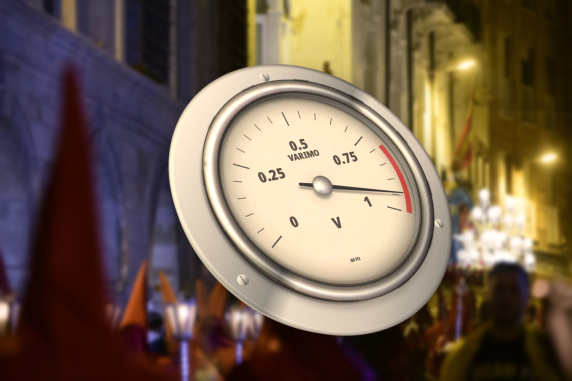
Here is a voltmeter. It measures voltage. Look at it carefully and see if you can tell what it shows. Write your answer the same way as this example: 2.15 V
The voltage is 0.95 V
